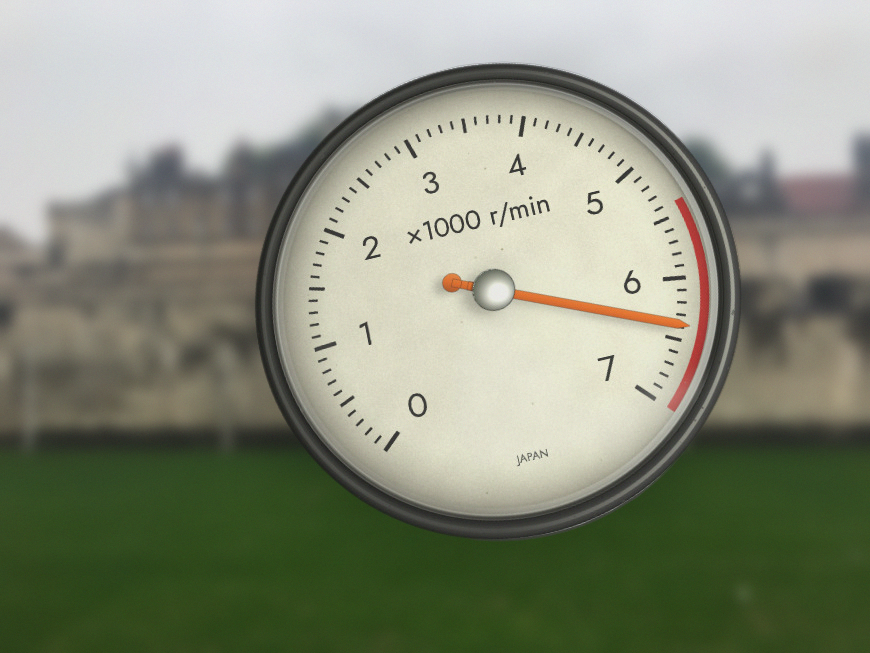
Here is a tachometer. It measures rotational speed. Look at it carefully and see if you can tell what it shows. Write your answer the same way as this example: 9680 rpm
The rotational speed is 6400 rpm
